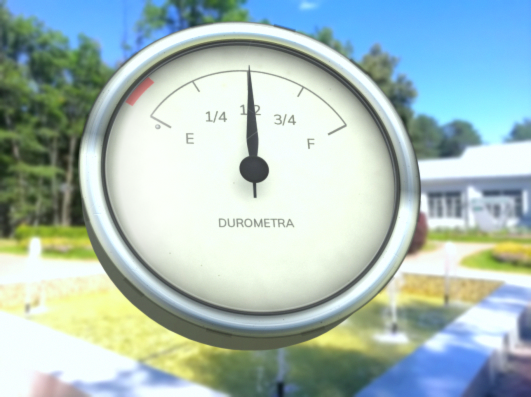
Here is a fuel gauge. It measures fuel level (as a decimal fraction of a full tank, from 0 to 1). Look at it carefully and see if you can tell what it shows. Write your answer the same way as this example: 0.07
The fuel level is 0.5
